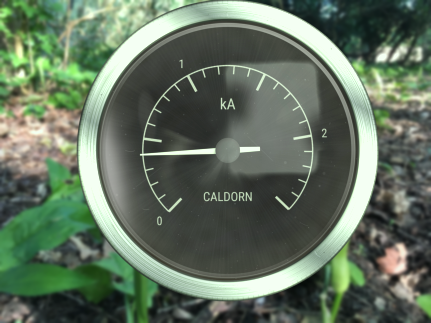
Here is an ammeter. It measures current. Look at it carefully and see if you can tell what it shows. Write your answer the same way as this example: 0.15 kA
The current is 0.4 kA
